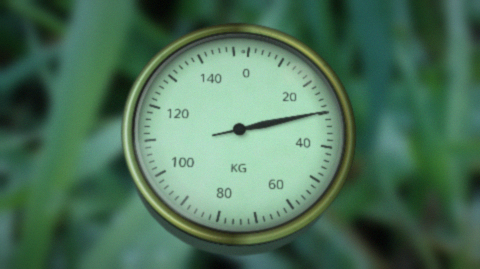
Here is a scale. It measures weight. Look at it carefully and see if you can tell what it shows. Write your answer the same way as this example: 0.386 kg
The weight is 30 kg
